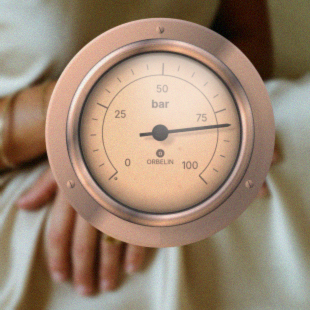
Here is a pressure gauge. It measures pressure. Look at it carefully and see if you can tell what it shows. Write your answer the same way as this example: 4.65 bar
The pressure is 80 bar
